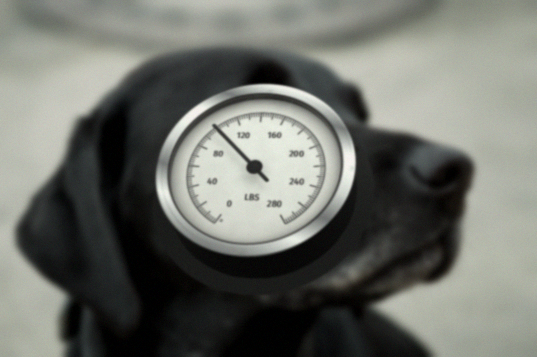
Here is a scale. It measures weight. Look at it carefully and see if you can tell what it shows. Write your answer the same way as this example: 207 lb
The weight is 100 lb
